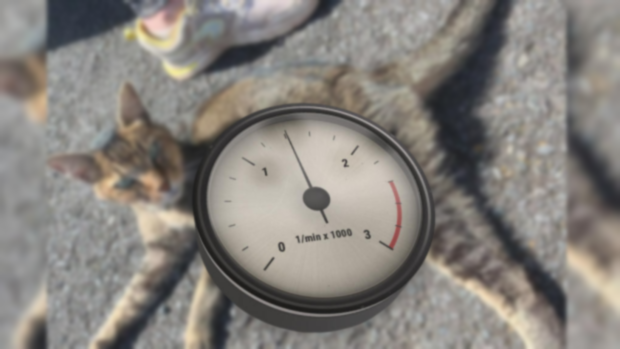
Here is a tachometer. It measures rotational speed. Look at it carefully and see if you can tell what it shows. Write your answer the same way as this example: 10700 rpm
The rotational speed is 1400 rpm
